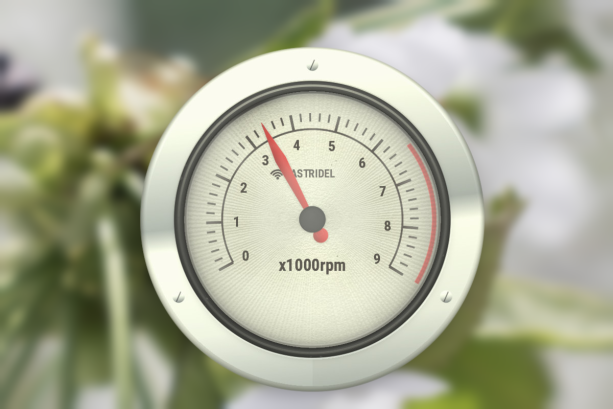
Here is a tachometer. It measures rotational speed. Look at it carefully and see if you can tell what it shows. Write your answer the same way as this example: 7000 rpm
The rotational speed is 3400 rpm
